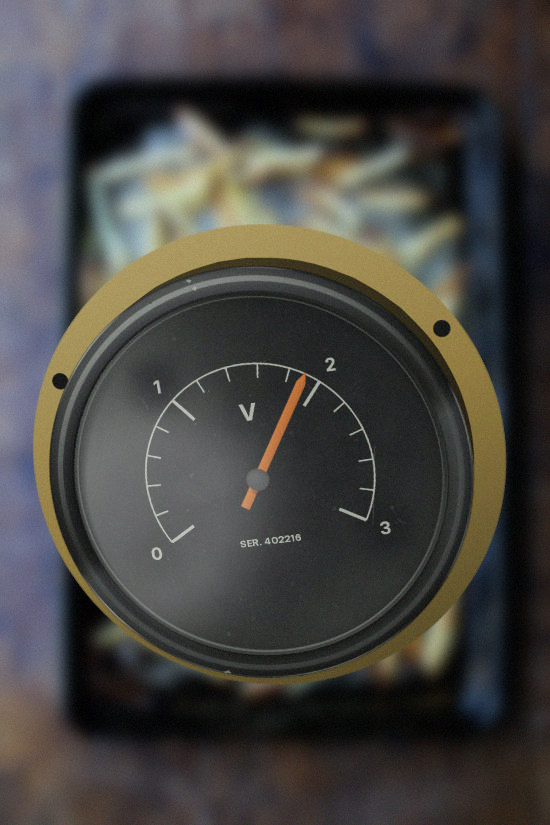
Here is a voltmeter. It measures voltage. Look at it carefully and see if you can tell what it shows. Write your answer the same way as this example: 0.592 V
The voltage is 1.9 V
